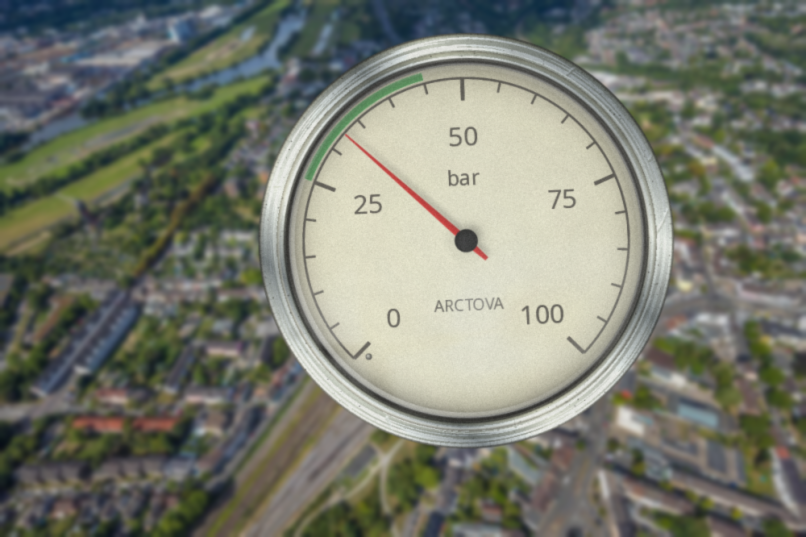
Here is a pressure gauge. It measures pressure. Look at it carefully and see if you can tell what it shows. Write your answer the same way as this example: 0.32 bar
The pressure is 32.5 bar
